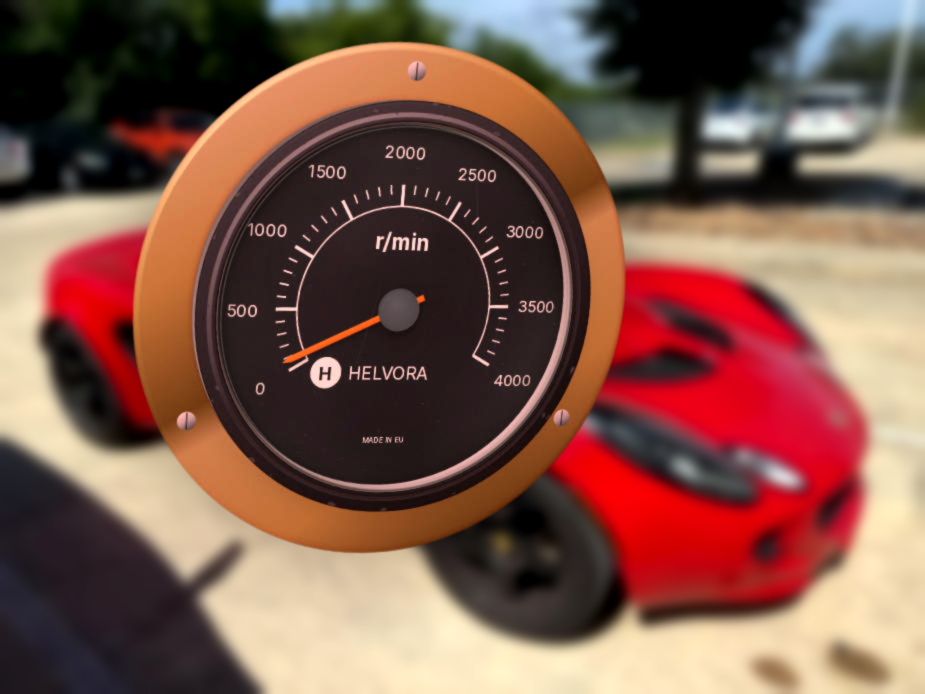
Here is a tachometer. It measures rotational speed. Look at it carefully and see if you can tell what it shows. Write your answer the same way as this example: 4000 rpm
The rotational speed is 100 rpm
